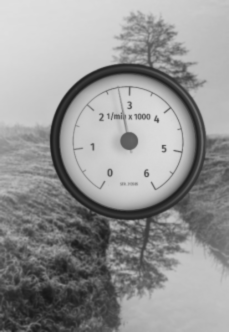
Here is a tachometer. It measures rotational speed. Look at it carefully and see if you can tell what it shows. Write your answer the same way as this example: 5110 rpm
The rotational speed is 2750 rpm
